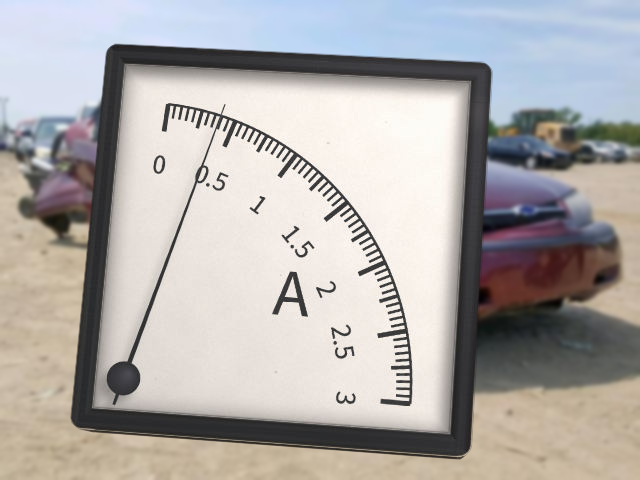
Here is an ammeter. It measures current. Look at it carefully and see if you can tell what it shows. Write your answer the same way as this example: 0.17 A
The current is 0.4 A
